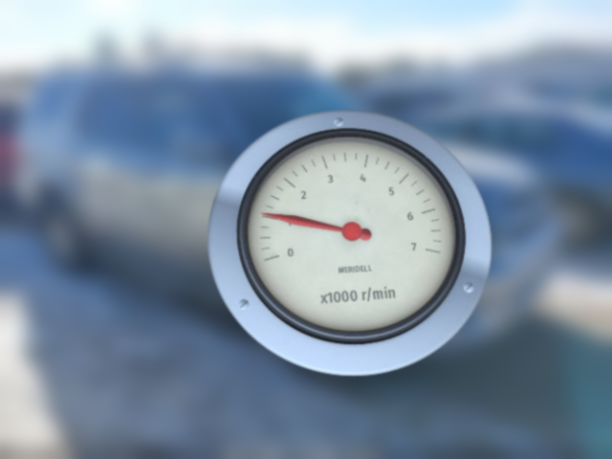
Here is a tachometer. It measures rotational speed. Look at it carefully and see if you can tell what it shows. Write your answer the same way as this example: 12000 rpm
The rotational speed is 1000 rpm
